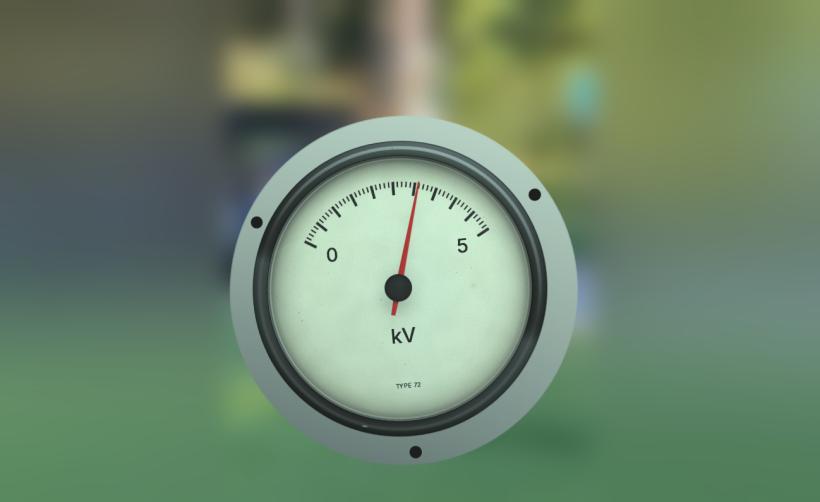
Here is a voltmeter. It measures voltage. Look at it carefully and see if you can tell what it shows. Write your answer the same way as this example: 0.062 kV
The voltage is 3.1 kV
